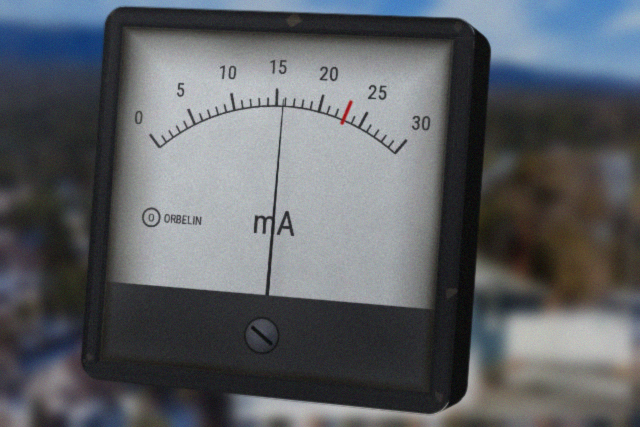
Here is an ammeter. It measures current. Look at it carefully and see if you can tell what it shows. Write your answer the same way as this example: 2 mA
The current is 16 mA
